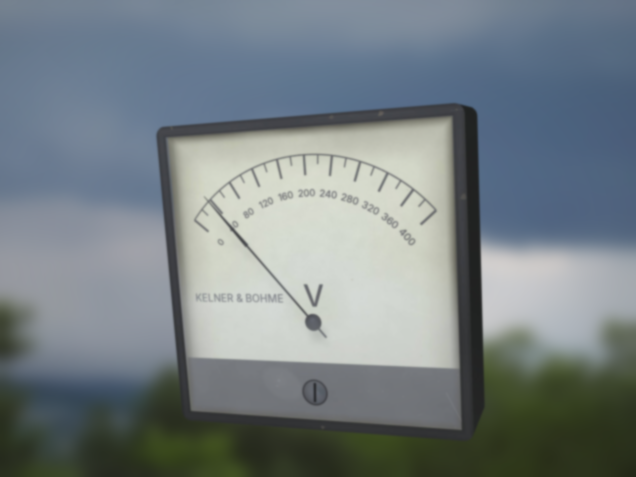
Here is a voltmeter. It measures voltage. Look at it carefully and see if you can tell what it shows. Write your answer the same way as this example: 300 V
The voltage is 40 V
